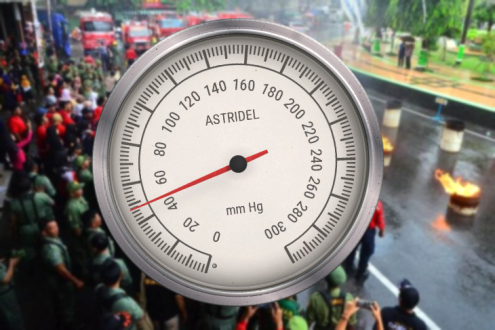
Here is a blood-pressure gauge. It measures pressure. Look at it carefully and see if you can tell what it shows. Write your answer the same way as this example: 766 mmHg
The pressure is 48 mmHg
